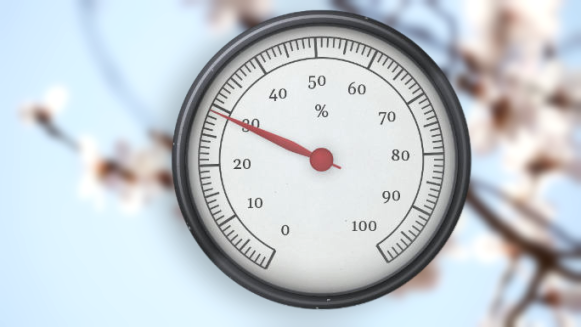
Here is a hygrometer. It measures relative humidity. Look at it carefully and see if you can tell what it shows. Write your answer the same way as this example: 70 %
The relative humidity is 29 %
